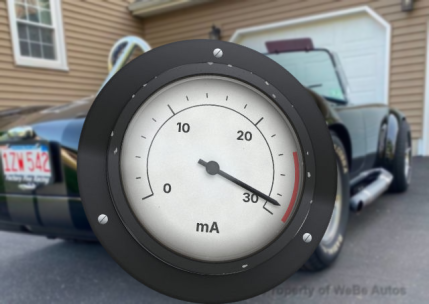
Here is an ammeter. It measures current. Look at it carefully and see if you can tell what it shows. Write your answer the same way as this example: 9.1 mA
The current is 29 mA
